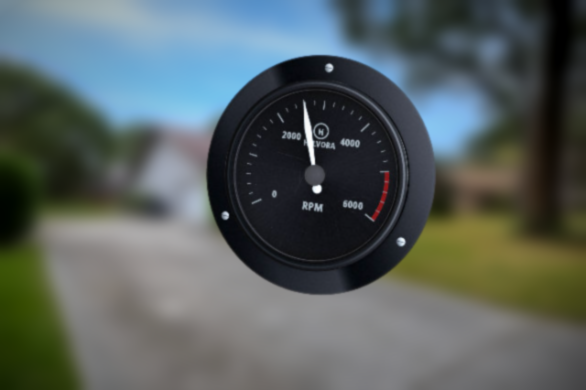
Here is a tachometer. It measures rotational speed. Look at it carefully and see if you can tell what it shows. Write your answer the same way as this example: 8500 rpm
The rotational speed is 2600 rpm
